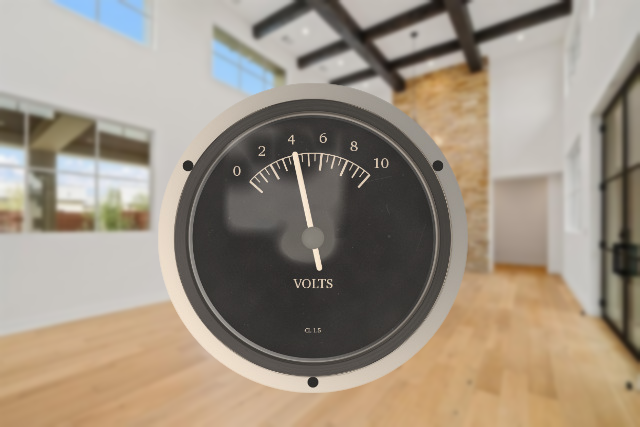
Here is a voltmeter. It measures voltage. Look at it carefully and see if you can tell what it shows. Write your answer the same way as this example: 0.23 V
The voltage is 4 V
